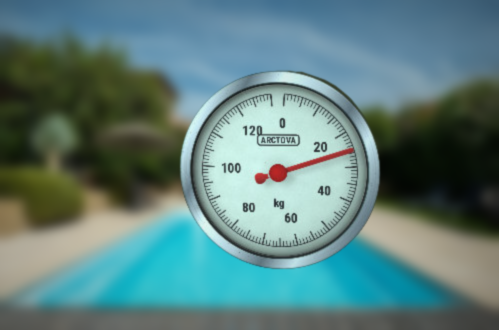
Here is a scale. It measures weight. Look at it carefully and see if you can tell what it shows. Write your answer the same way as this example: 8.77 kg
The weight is 25 kg
